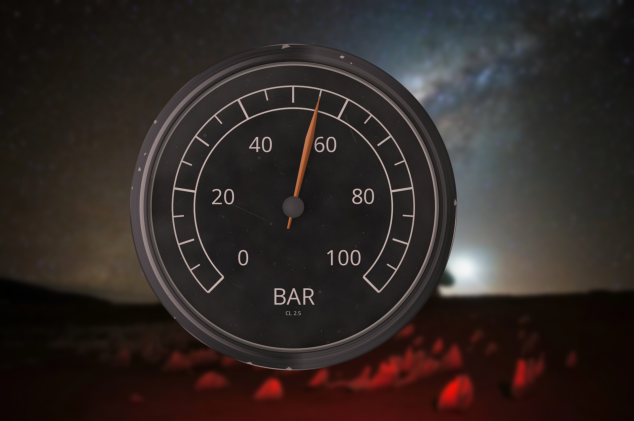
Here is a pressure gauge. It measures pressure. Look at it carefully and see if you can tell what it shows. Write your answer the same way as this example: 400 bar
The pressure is 55 bar
